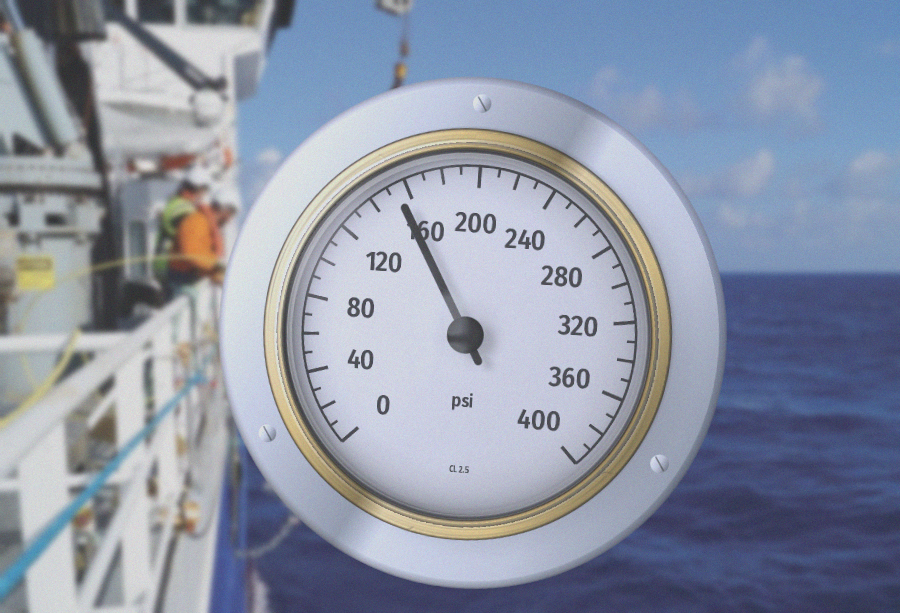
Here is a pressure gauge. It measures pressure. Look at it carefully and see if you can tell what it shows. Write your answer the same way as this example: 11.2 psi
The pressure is 155 psi
